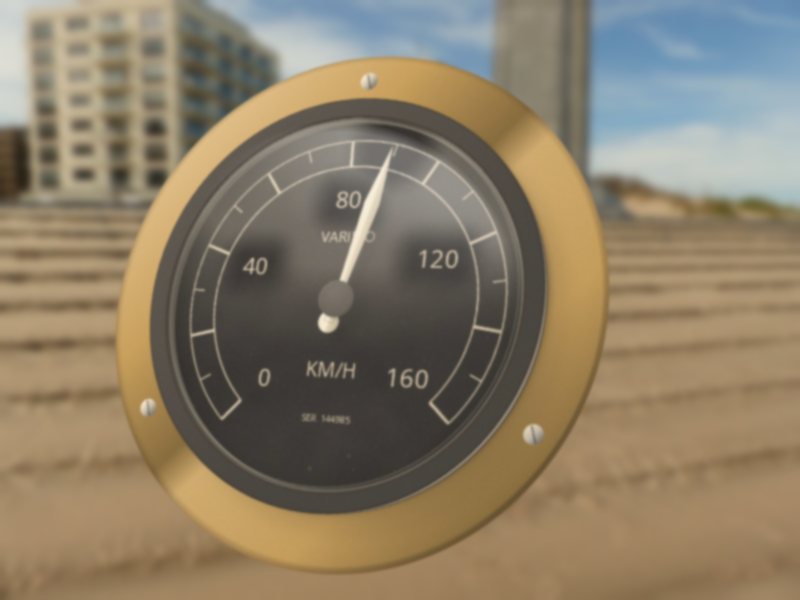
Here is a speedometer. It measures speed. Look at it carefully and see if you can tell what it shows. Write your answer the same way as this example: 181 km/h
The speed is 90 km/h
